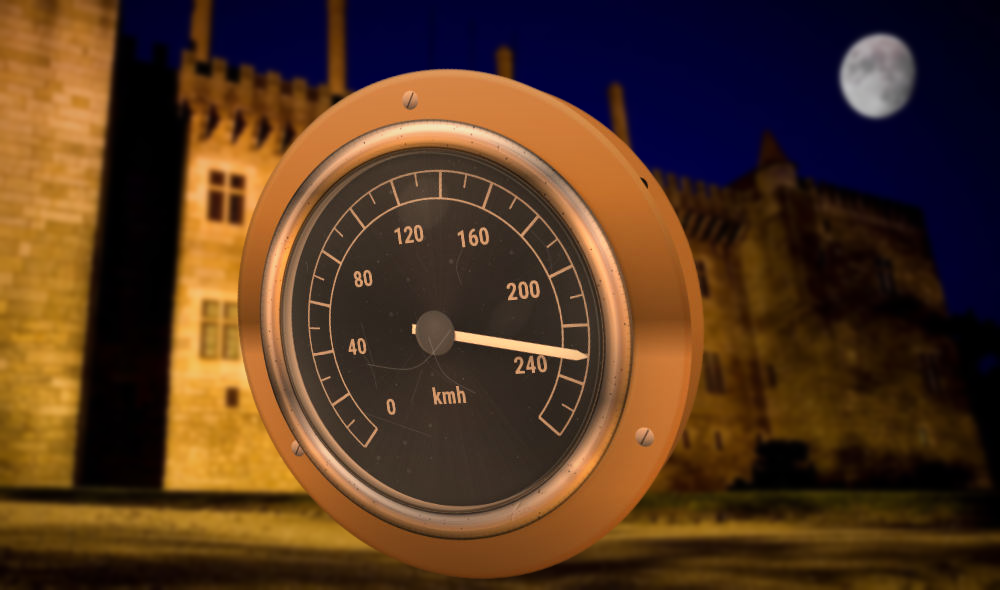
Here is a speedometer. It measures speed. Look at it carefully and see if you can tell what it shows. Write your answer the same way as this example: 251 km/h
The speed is 230 km/h
